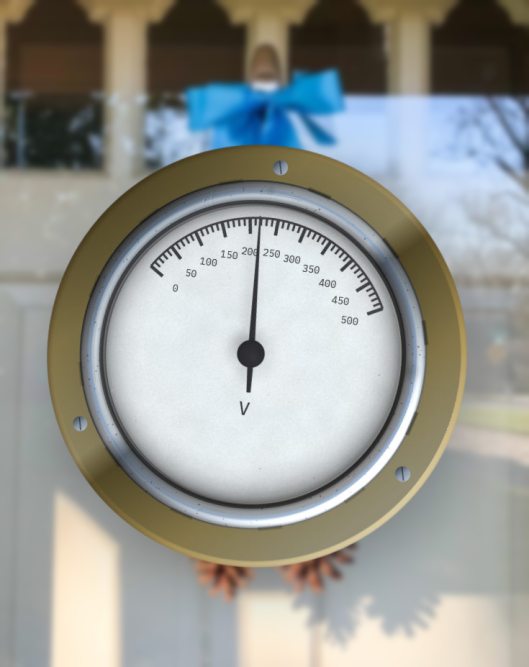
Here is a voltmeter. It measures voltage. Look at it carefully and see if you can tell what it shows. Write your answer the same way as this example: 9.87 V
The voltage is 220 V
